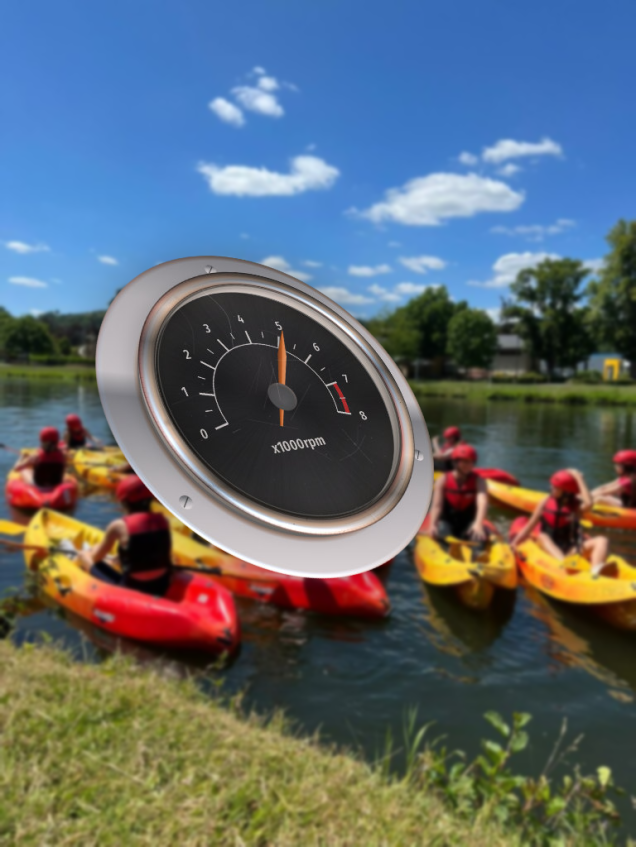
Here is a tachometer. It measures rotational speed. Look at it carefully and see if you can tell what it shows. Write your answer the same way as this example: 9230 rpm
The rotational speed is 5000 rpm
